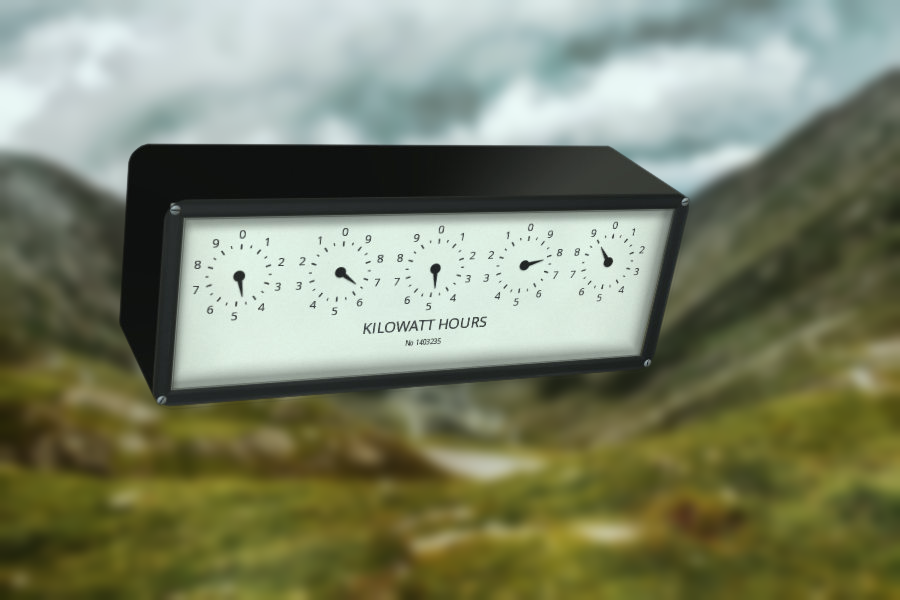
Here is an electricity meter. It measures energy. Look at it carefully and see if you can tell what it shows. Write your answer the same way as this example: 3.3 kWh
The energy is 46479 kWh
